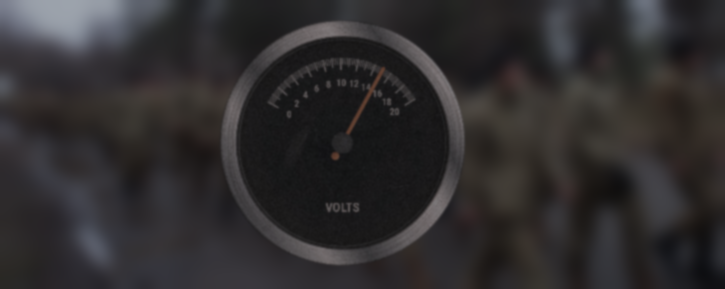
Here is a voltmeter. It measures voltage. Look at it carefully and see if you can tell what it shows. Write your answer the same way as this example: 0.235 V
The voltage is 15 V
